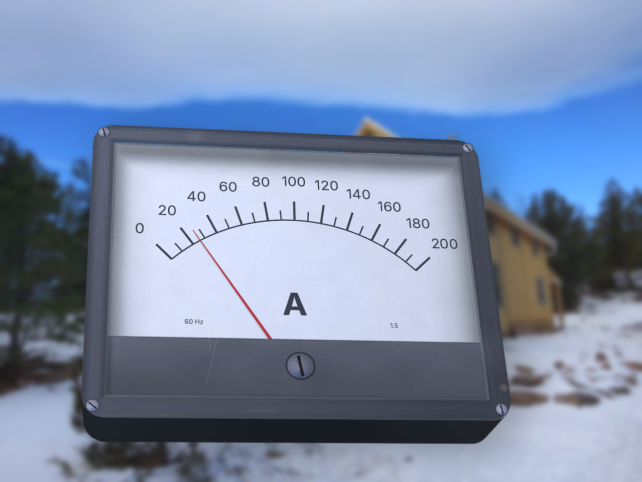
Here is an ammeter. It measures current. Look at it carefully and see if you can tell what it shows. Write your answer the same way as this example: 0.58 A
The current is 25 A
